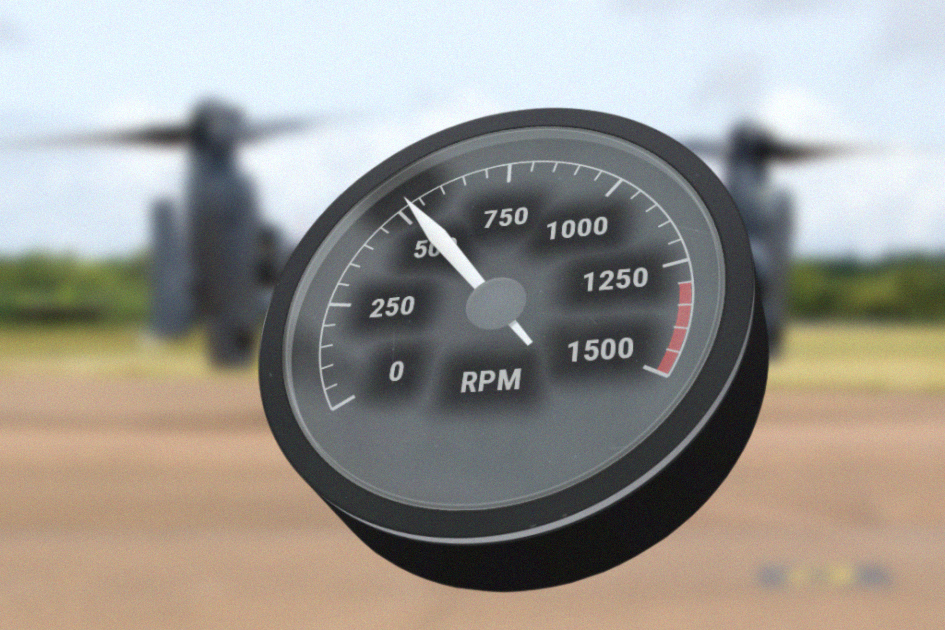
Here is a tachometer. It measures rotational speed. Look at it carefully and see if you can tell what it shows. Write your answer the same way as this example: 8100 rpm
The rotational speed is 525 rpm
